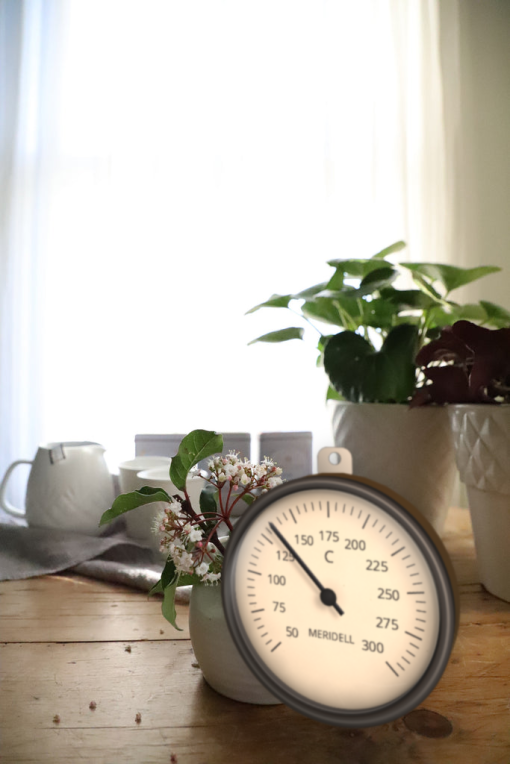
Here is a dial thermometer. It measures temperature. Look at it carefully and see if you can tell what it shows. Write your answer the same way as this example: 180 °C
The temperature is 135 °C
